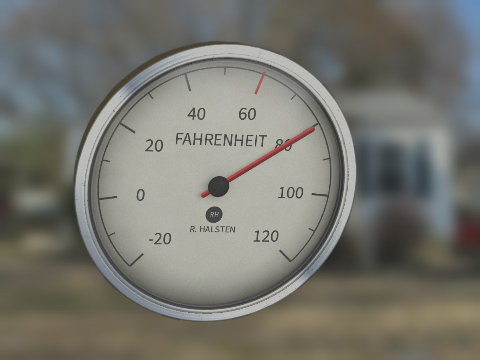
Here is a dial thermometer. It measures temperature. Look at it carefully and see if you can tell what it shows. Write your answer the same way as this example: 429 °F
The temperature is 80 °F
